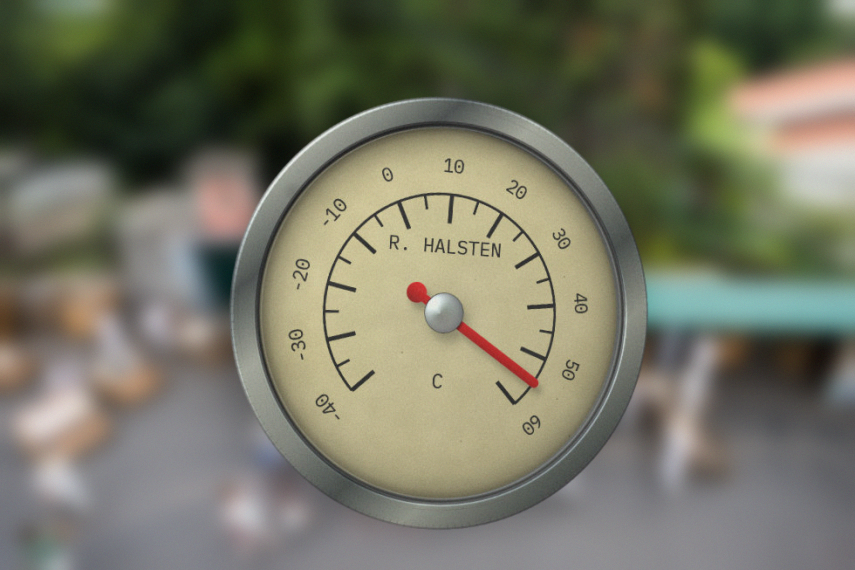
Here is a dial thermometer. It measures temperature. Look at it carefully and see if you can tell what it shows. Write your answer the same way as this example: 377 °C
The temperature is 55 °C
